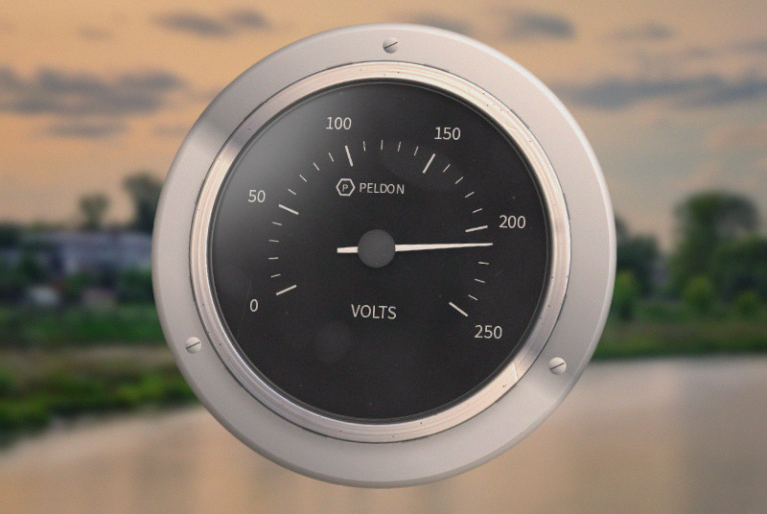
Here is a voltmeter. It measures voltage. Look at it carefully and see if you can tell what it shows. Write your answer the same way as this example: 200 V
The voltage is 210 V
